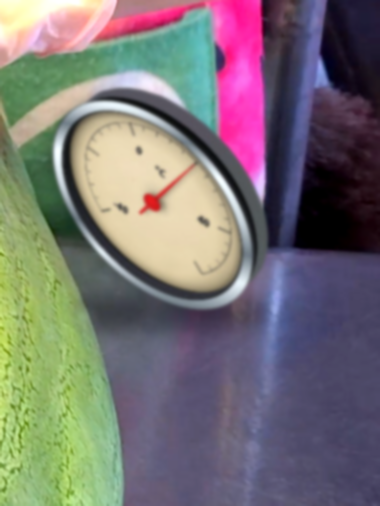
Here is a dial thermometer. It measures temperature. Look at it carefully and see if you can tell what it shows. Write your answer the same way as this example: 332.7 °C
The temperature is 20 °C
